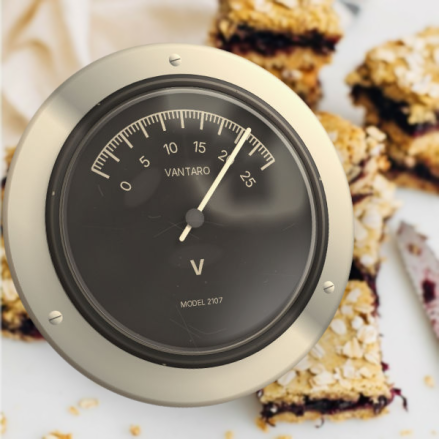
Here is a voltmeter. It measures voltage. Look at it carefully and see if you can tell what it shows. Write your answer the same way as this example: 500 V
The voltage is 20.5 V
